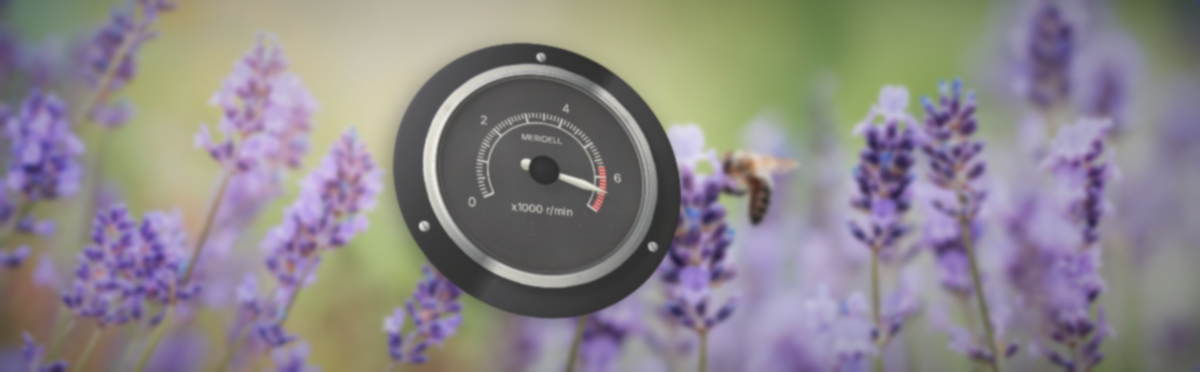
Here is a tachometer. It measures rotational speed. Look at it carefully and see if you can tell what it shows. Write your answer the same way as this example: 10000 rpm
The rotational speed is 6500 rpm
